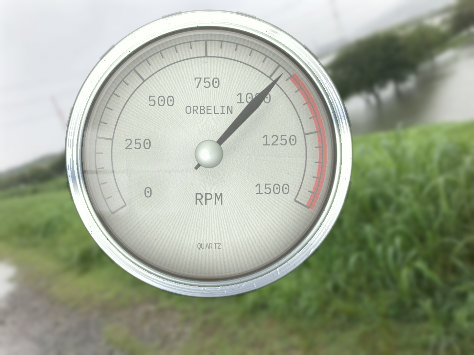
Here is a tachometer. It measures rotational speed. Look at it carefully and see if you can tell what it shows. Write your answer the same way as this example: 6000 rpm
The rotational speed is 1025 rpm
